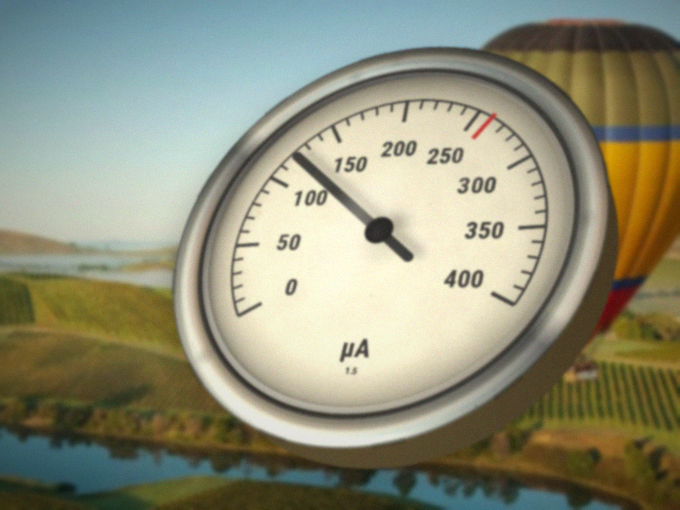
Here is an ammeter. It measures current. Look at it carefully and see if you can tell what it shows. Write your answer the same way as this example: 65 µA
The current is 120 µA
